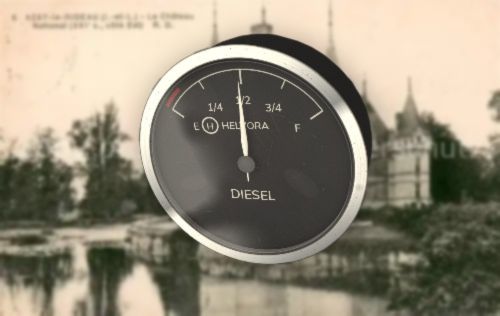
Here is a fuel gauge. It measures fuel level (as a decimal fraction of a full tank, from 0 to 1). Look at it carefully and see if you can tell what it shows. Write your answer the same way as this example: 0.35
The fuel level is 0.5
